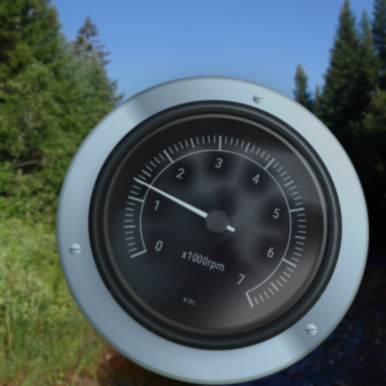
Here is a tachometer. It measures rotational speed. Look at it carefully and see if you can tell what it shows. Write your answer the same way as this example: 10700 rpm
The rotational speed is 1300 rpm
